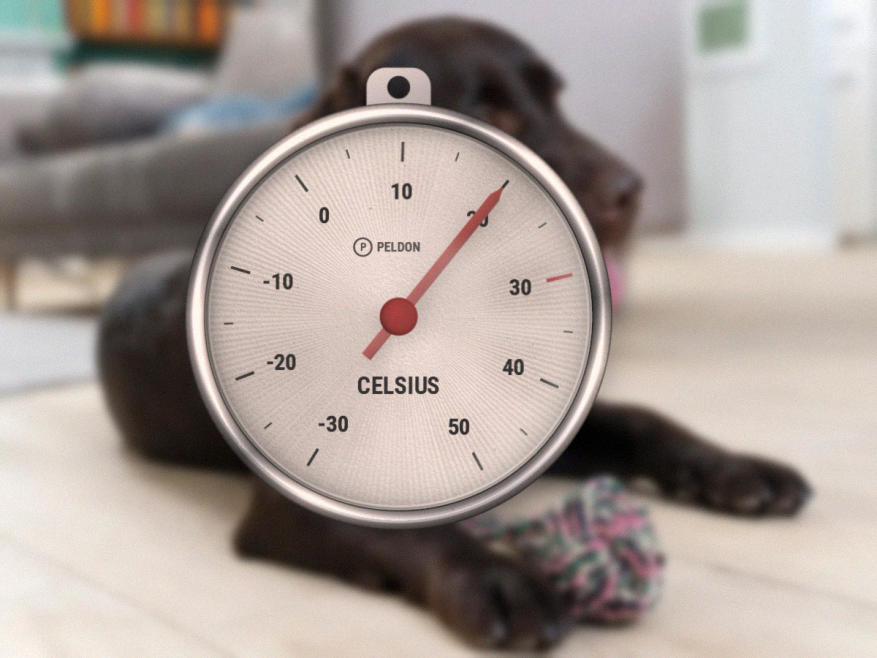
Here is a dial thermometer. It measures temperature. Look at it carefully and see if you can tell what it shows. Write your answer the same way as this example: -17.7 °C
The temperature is 20 °C
